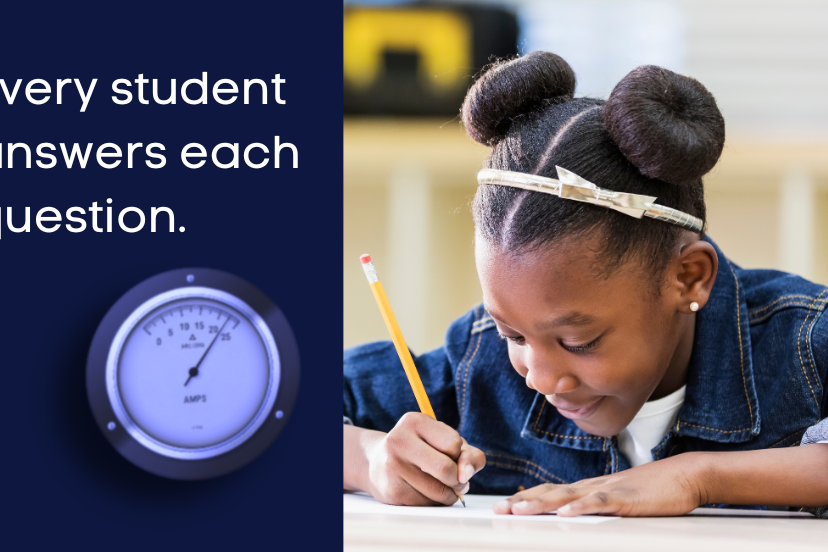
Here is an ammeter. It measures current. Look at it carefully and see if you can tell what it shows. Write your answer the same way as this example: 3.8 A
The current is 22.5 A
